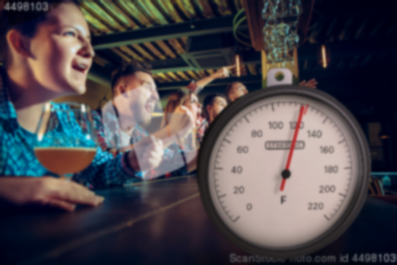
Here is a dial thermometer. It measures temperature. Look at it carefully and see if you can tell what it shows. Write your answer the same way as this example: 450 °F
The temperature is 120 °F
